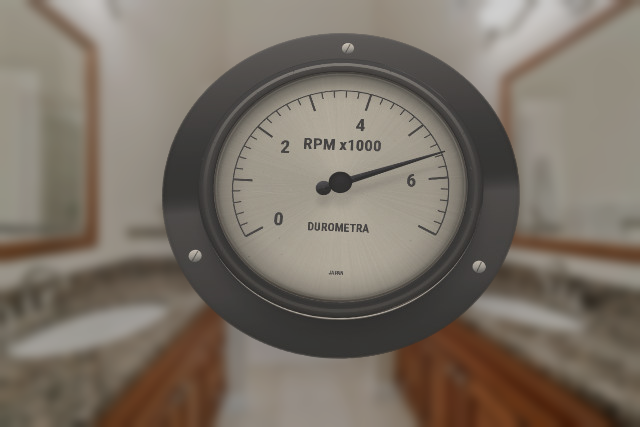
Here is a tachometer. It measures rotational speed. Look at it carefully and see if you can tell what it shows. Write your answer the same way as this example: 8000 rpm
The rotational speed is 5600 rpm
